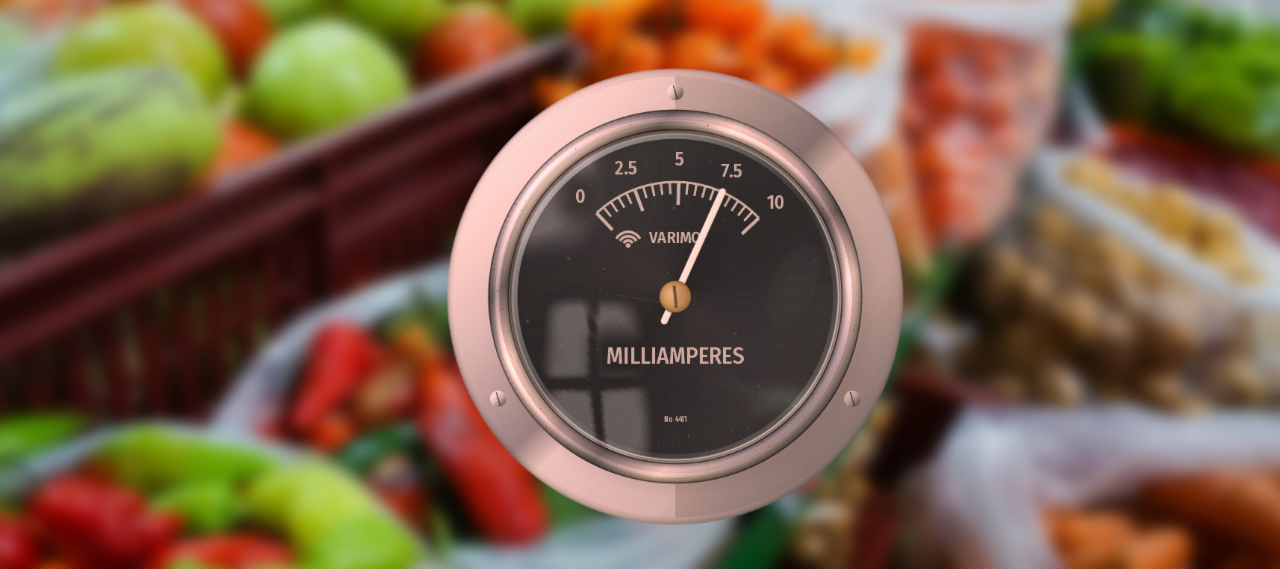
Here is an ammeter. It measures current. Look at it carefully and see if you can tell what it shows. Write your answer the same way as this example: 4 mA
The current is 7.5 mA
